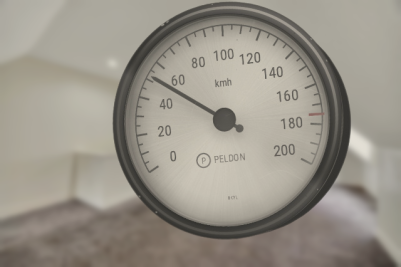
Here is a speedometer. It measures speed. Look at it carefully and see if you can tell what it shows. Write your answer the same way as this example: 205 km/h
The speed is 52.5 km/h
